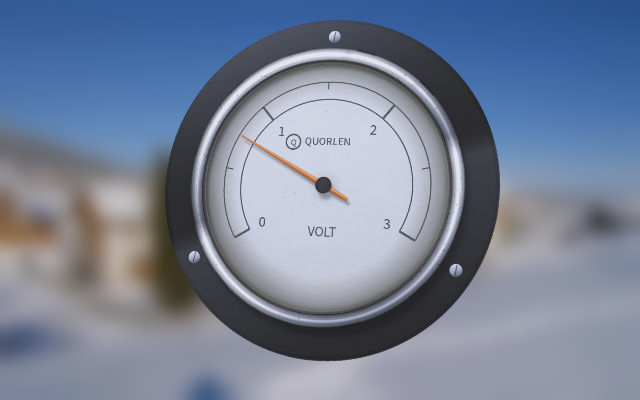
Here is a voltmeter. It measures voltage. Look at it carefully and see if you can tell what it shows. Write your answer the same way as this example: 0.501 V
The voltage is 0.75 V
